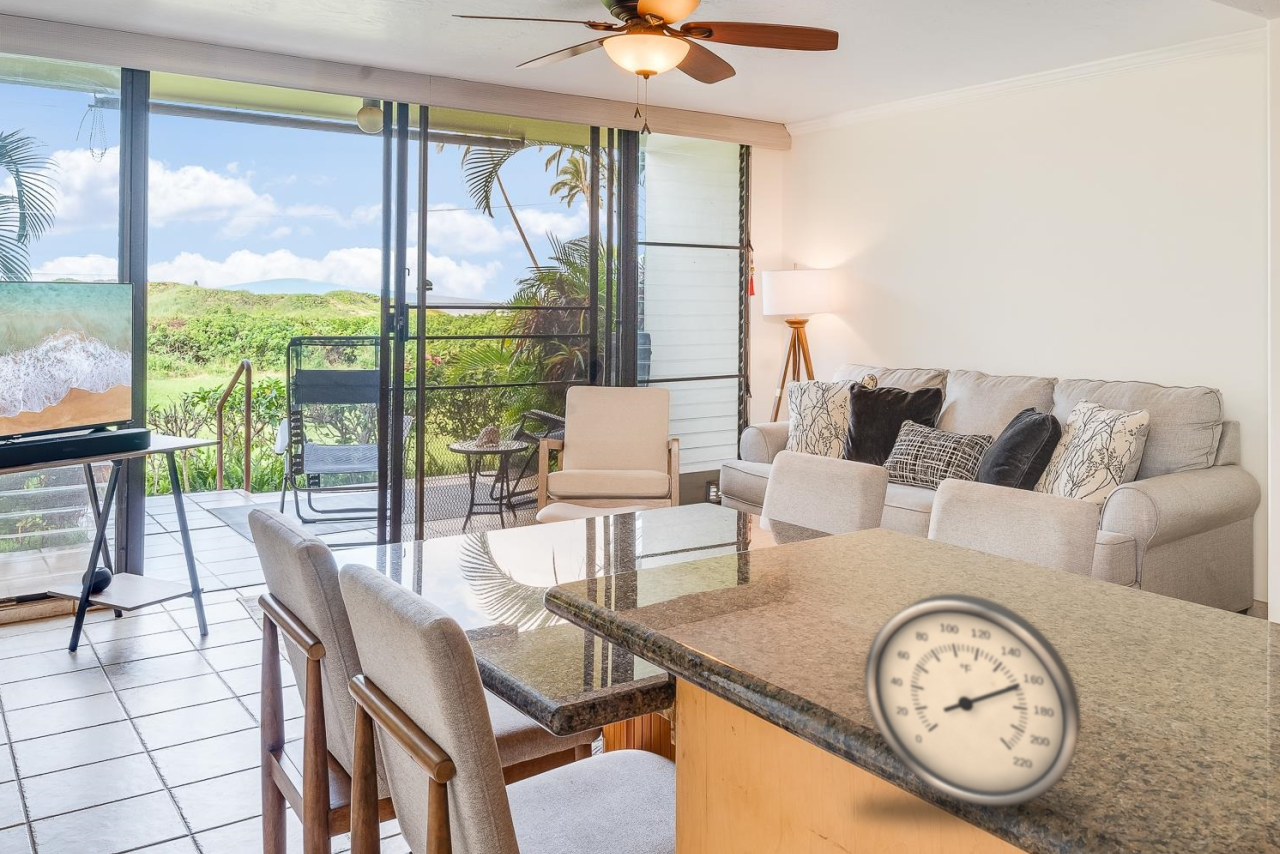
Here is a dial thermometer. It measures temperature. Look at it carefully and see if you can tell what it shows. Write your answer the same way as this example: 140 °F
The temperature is 160 °F
